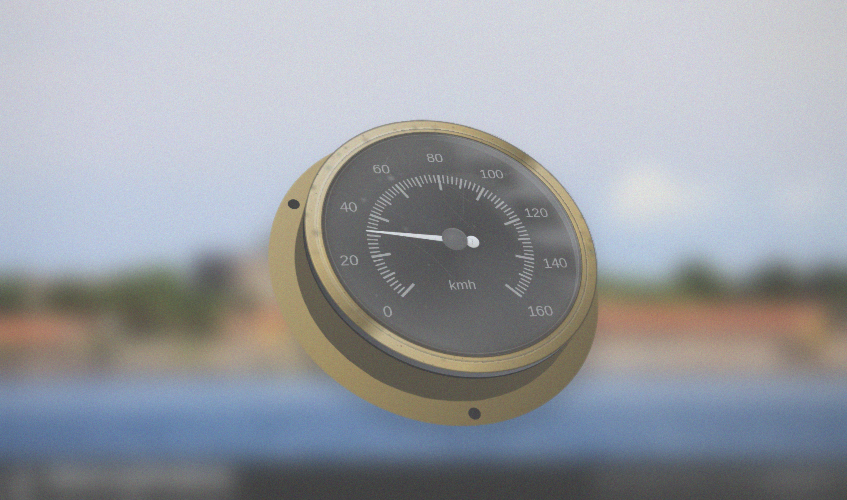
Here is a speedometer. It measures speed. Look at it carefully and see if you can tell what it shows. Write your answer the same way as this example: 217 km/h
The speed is 30 km/h
